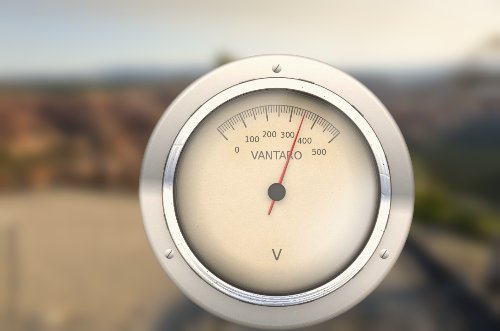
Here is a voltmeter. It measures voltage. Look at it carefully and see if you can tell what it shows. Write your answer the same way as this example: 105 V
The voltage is 350 V
